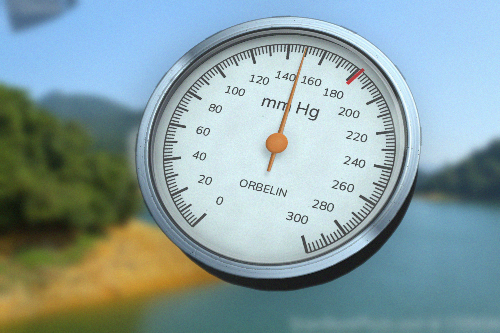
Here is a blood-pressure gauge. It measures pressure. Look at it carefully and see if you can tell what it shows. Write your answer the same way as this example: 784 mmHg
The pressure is 150 mmHg
